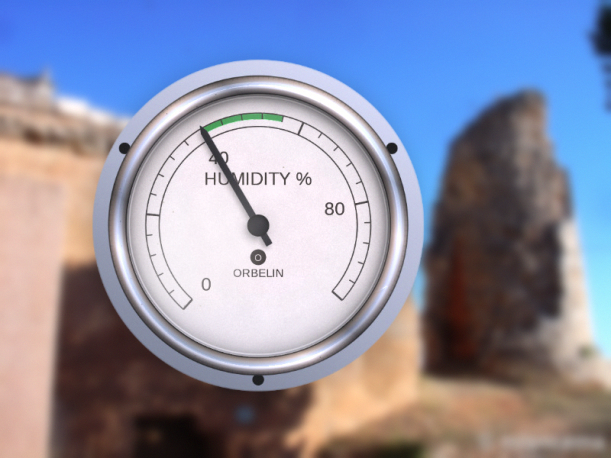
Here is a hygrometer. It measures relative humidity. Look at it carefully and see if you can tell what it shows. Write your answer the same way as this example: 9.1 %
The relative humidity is 40 %
